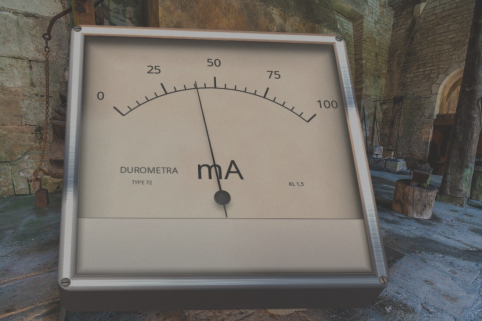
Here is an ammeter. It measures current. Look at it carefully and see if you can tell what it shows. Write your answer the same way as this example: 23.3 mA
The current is 40 mA
